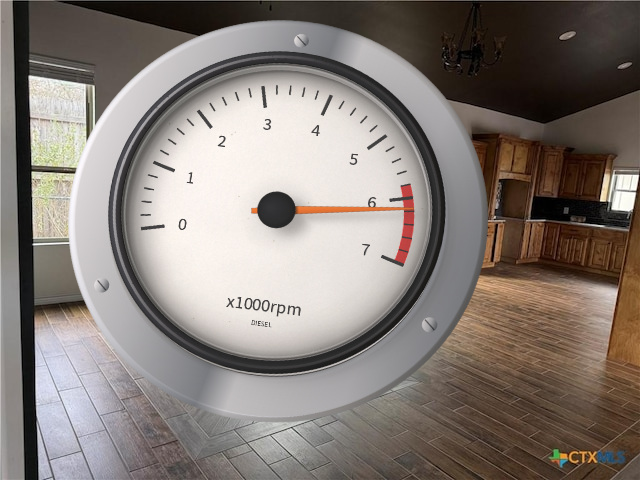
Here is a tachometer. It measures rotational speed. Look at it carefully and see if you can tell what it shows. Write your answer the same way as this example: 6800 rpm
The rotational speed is 6200 rpm
